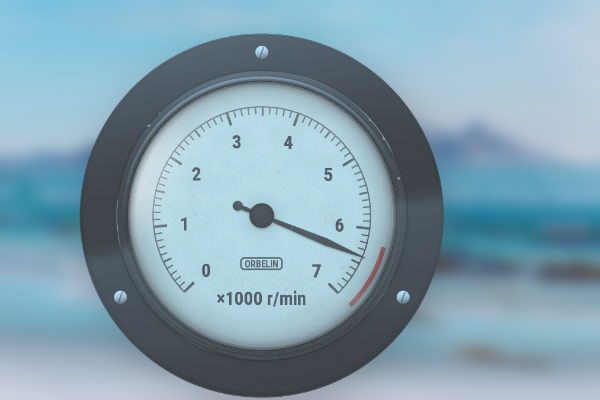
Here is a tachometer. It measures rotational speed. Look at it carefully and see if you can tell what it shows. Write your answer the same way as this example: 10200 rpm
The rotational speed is 6400 rpm
